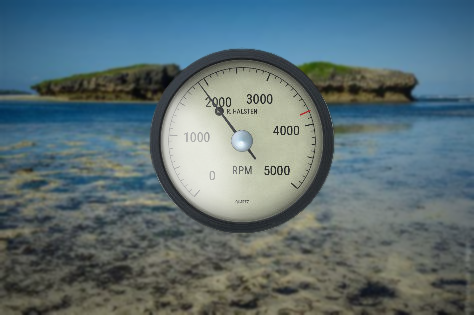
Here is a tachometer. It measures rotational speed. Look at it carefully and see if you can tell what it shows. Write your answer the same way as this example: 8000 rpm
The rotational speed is 1900 rpm
